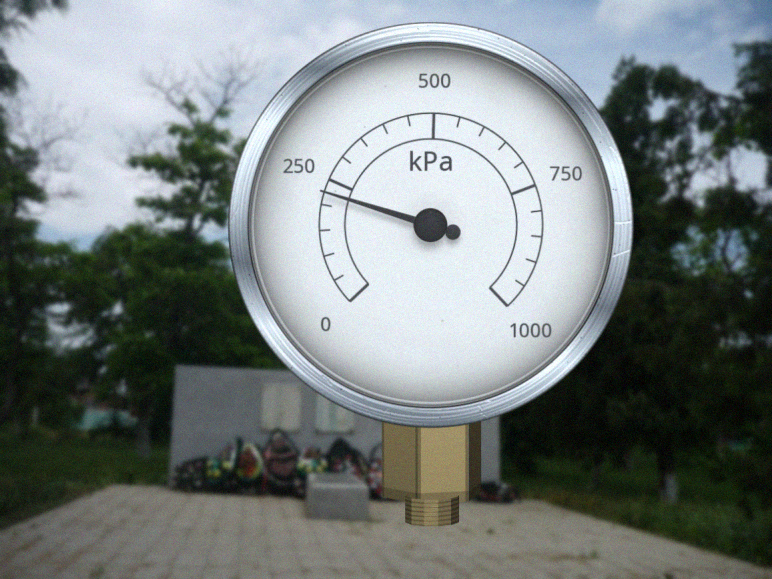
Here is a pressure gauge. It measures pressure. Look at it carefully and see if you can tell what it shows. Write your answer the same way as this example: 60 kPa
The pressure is 225 kPa
